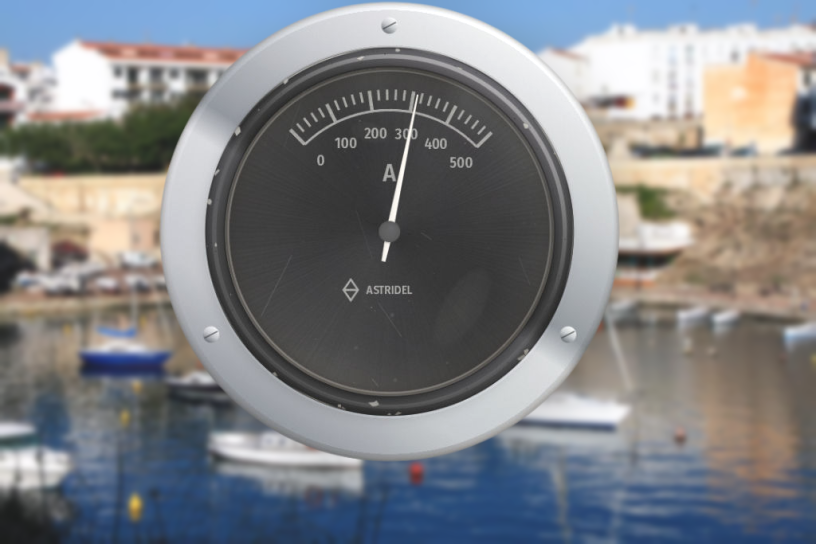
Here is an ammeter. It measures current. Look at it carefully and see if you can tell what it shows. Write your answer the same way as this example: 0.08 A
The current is 310 A
